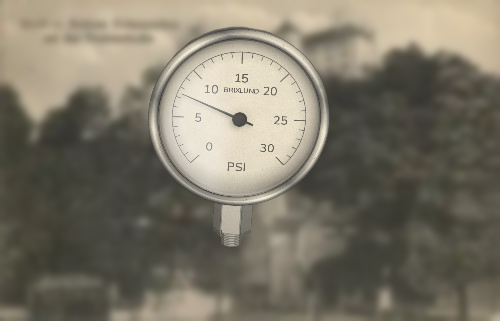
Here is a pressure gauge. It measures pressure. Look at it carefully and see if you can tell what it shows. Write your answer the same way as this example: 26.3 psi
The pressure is 7.5 psi
